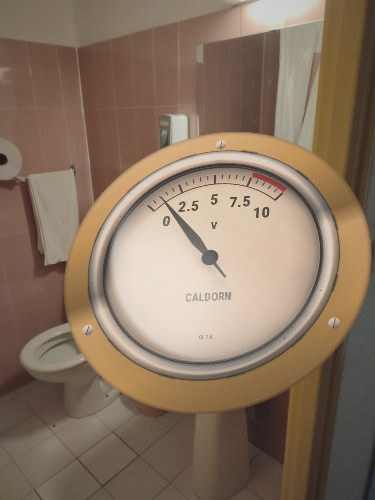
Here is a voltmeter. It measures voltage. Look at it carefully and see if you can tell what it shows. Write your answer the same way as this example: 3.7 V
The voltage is 1 V
